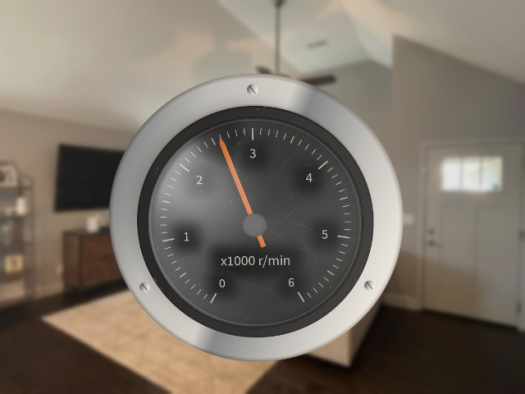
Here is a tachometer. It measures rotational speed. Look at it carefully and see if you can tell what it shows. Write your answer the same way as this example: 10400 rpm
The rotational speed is 2600 rpm
